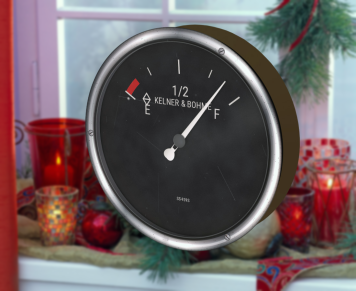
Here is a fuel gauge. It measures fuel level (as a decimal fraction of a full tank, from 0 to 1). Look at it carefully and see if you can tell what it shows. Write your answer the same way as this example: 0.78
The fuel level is 0.875
